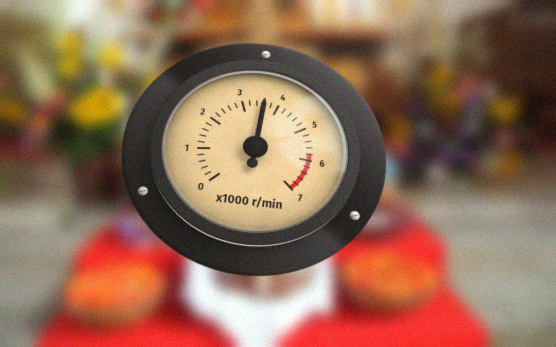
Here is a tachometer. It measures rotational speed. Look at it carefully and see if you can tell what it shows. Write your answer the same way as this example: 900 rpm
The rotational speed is 3600 rpm
